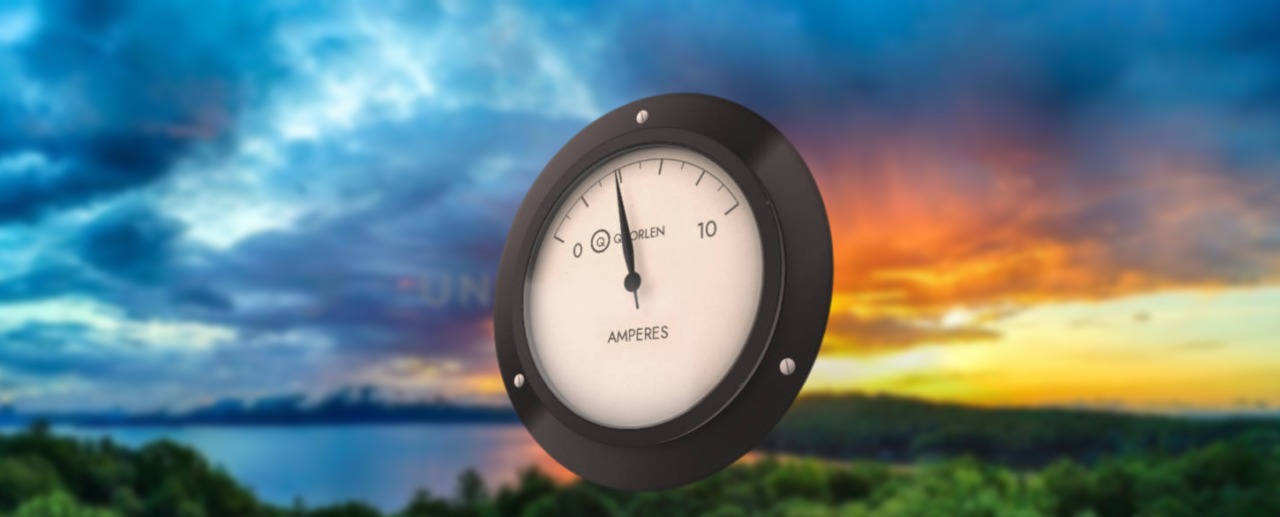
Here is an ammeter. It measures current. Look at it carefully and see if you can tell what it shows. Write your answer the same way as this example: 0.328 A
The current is 4 A
